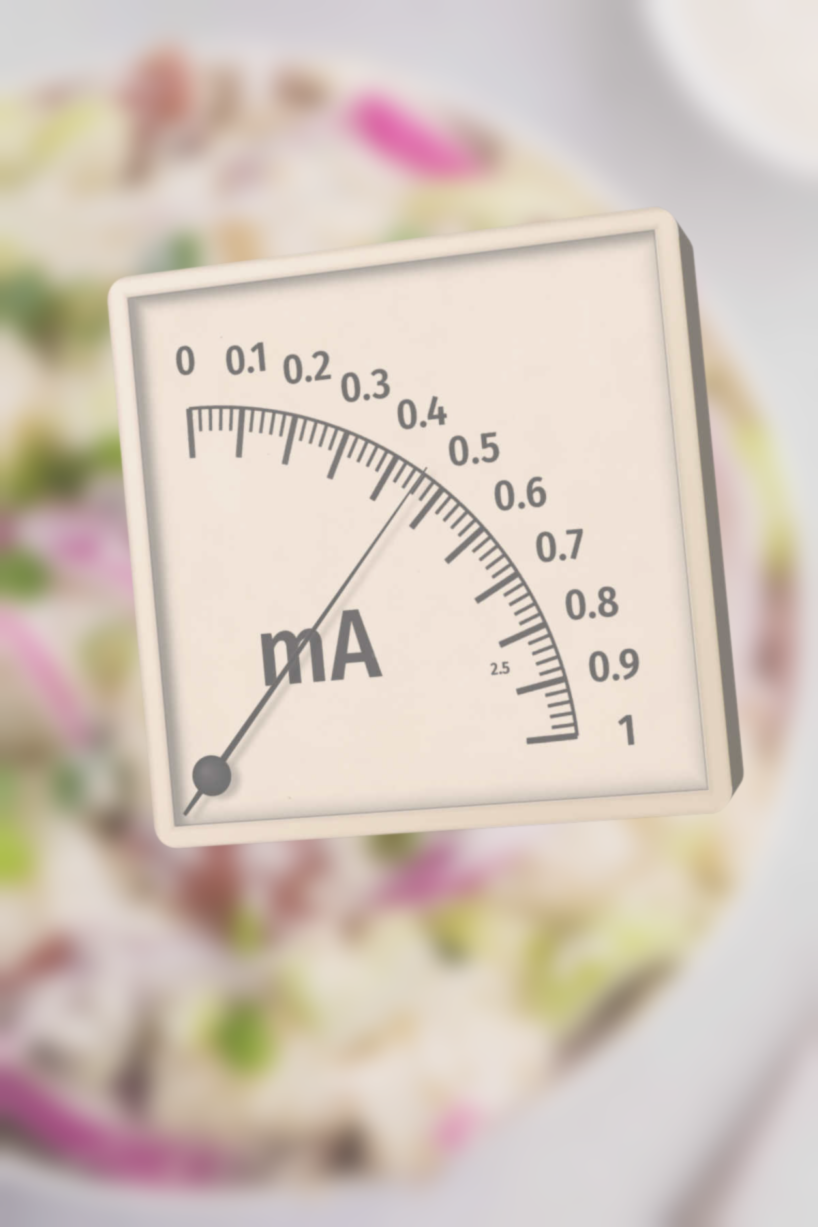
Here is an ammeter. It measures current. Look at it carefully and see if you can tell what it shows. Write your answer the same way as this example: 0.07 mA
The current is 0.46 mA
